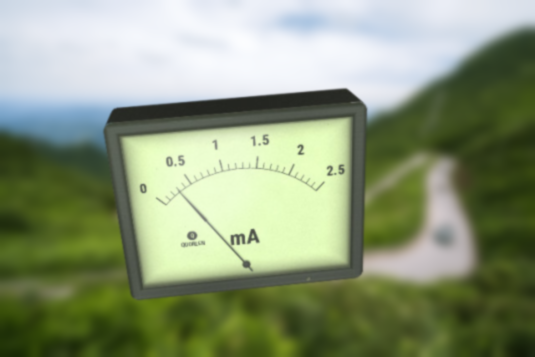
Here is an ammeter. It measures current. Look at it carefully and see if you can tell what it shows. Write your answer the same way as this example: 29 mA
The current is 0.3 mA
